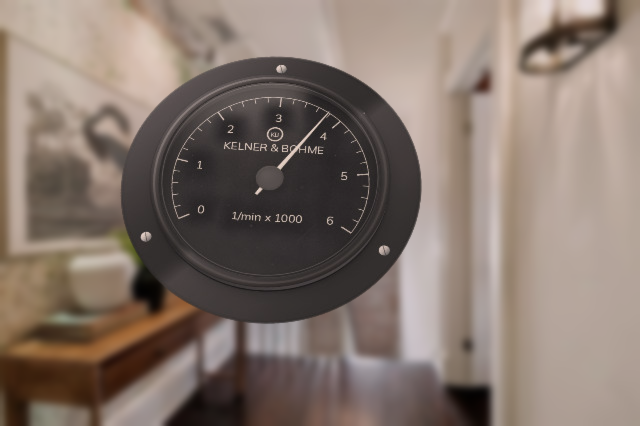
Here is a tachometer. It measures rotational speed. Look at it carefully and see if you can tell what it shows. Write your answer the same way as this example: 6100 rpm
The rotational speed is 3800 rpm
